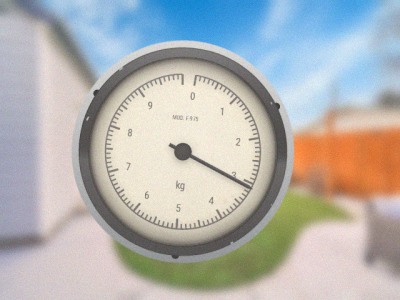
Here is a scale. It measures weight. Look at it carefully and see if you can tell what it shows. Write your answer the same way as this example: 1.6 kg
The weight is 3.1 kg
